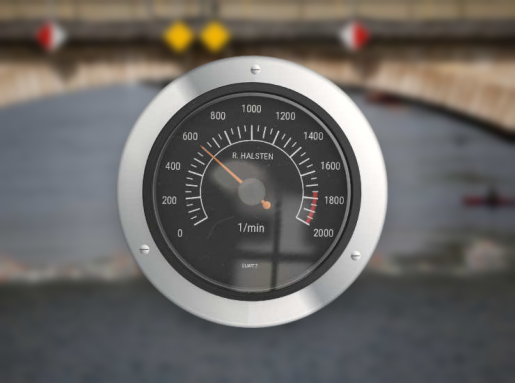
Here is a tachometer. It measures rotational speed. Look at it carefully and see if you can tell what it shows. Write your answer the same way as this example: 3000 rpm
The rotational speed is 600 rpm
